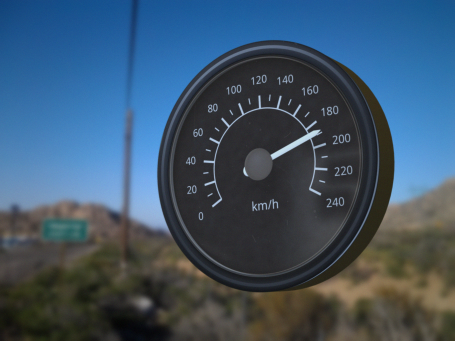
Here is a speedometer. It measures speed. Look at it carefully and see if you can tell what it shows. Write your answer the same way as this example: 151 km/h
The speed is 190 km/h
